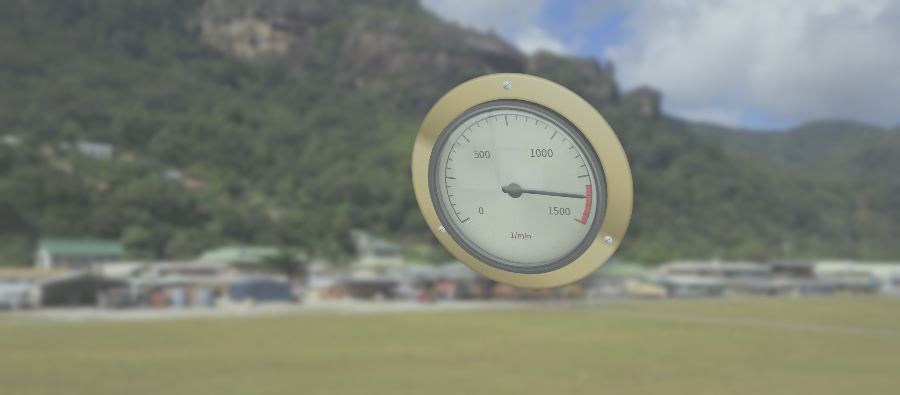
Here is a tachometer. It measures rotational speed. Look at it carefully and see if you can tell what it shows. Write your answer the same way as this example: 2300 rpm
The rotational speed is 1350 rpm
